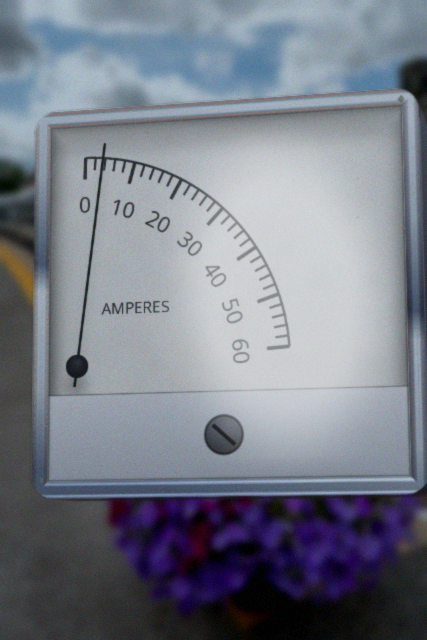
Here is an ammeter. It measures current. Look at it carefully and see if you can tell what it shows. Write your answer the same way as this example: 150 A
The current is 4 A
